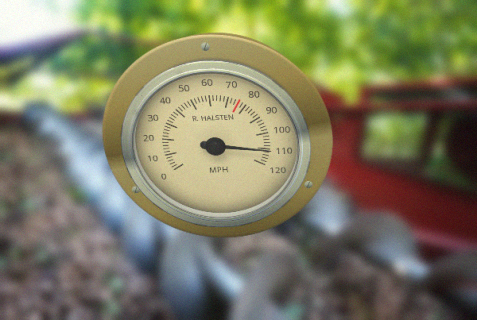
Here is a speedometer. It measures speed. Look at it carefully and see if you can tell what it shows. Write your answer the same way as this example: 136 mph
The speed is 110 mph
